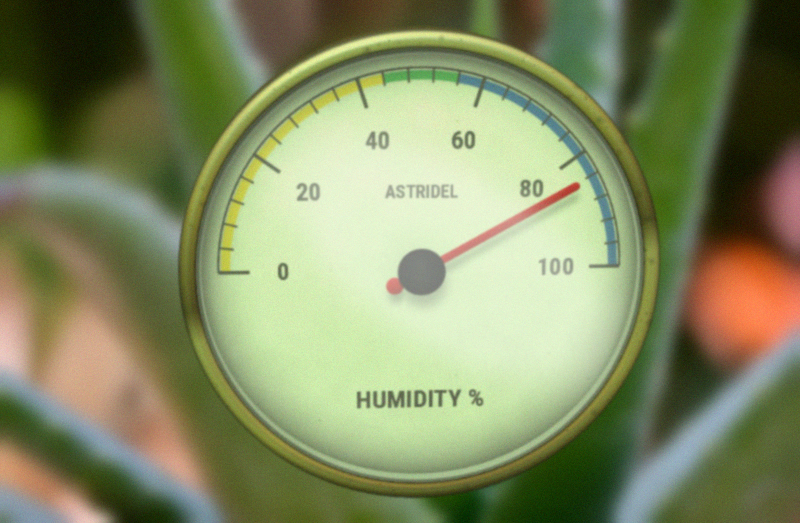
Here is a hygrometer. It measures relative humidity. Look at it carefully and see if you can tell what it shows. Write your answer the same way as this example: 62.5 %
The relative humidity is 84 %
